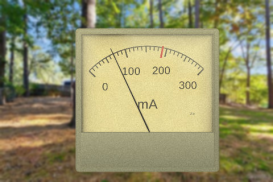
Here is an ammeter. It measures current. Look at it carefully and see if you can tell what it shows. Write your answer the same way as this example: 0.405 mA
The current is 70 mA
